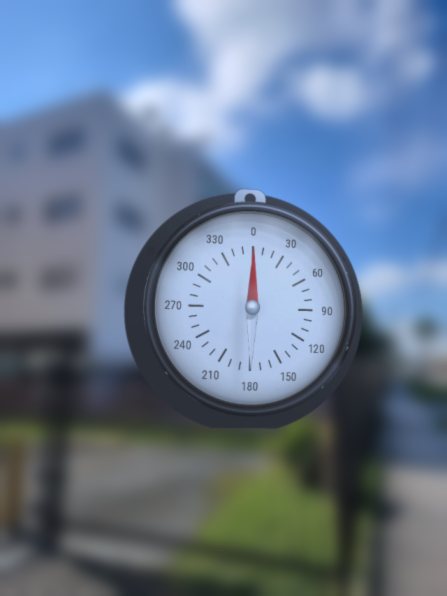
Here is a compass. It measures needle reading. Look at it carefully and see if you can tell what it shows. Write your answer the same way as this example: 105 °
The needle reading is 0 °
